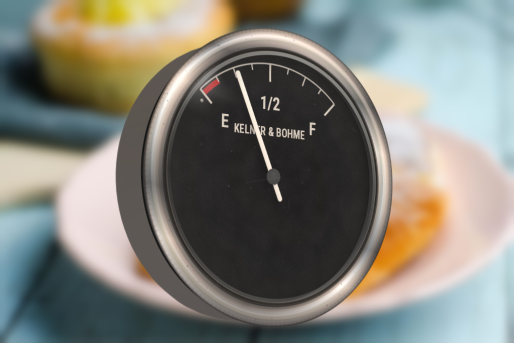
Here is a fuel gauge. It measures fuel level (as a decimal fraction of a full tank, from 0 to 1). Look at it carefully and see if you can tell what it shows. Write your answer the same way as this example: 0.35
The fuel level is 0.25
